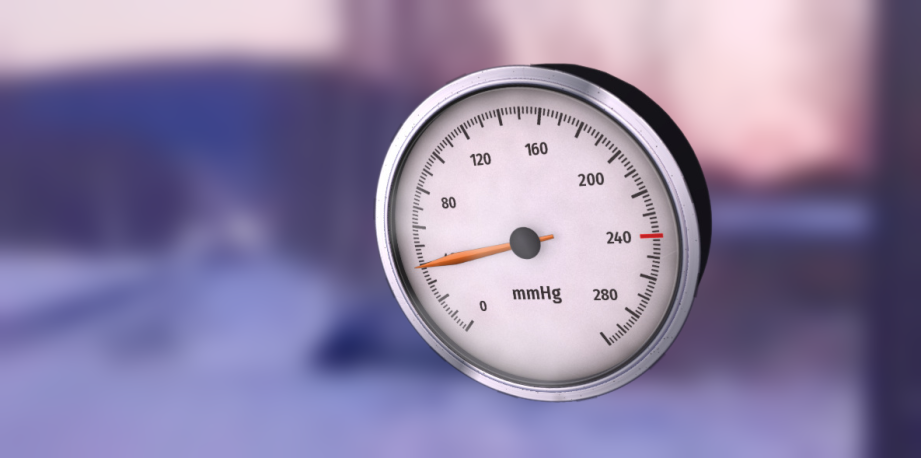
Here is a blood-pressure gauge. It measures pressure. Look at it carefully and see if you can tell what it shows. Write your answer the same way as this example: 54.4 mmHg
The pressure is 40 mmHg
